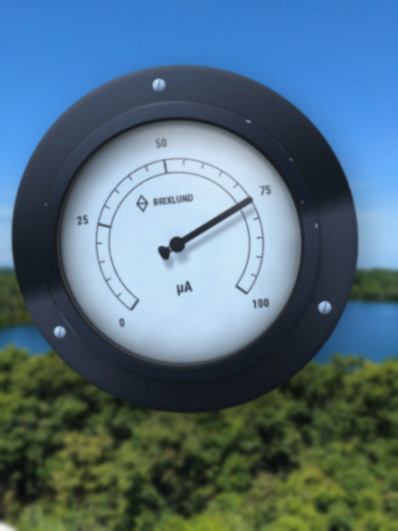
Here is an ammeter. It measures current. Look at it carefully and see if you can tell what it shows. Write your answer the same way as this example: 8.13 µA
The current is 75 µA
